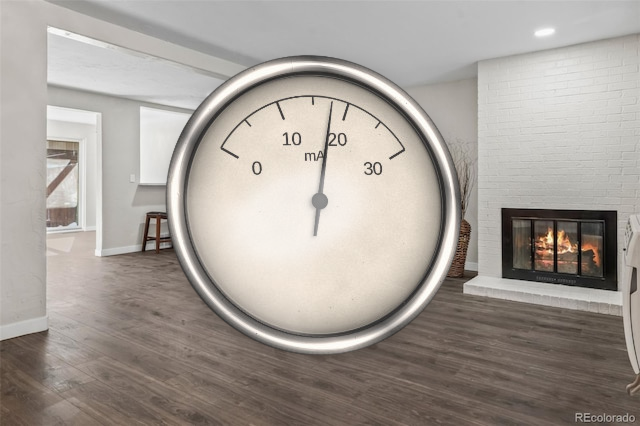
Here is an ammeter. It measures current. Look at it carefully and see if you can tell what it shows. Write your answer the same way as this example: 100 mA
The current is 17.5 mA
